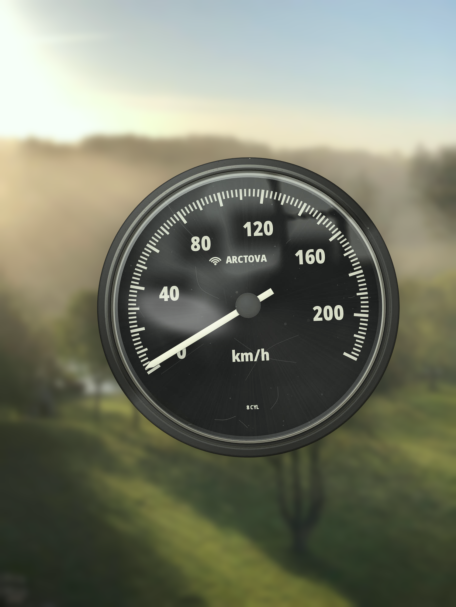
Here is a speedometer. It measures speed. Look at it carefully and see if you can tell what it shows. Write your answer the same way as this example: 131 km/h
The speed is 2 km/h
